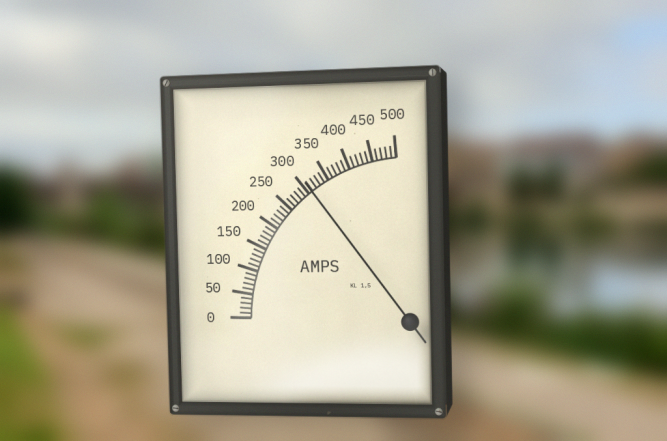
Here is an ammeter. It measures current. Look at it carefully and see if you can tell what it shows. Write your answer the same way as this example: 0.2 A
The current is 310 A
